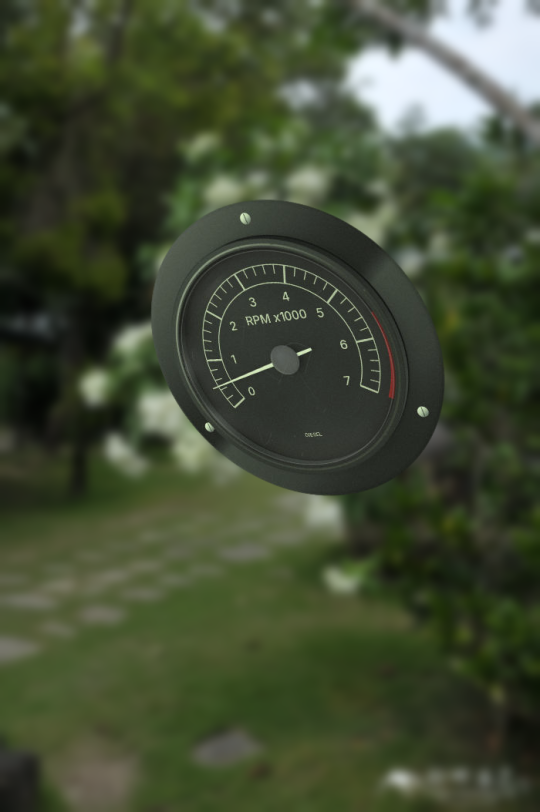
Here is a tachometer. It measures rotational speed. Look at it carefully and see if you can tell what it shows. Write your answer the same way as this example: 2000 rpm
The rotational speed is 500 rpm
